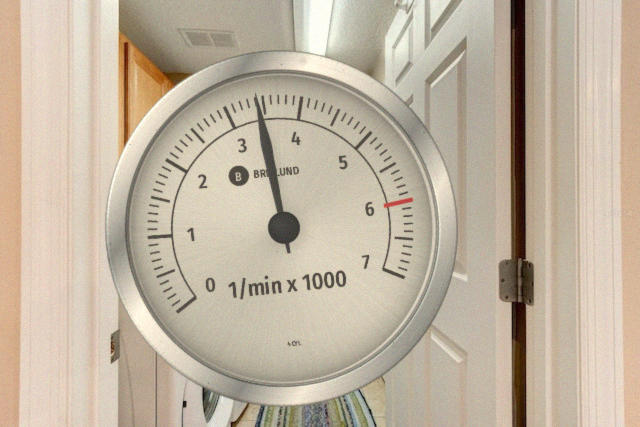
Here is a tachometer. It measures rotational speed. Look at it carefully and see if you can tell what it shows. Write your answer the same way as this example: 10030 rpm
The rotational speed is 3400 rpm
